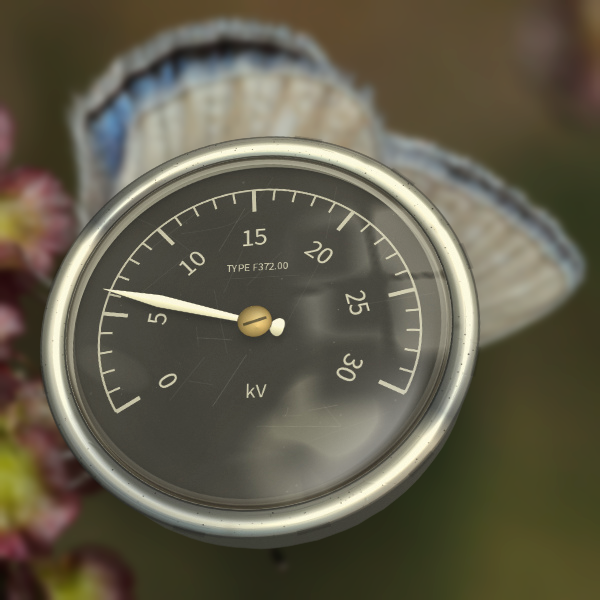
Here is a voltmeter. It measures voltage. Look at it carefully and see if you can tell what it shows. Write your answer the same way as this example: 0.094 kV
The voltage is 6 kV
